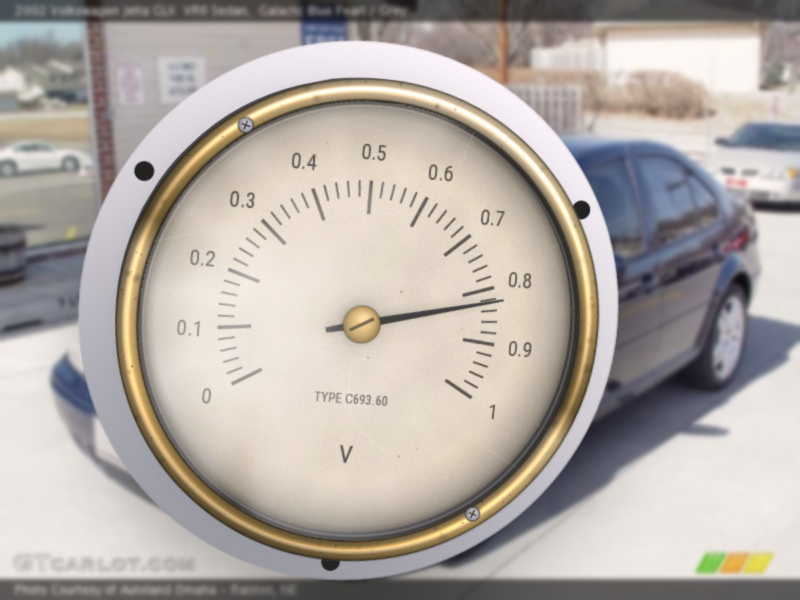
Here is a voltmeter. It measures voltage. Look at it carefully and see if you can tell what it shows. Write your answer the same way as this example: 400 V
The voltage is 0.82 V
